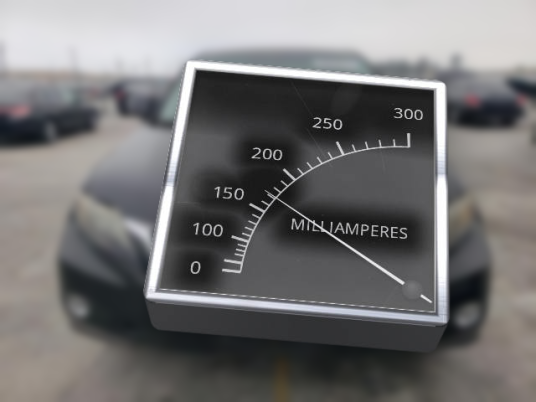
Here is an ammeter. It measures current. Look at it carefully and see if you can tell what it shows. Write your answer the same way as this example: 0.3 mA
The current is 170 mA
